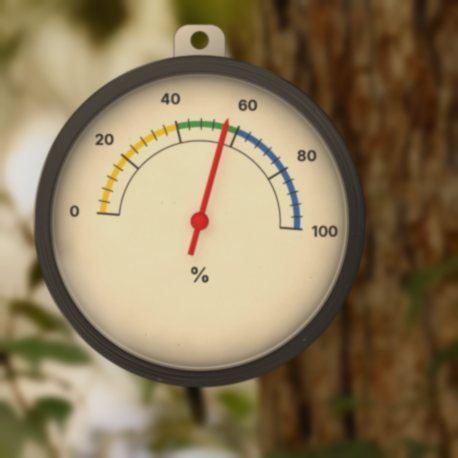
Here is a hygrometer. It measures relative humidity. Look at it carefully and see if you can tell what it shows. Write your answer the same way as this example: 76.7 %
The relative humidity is 56 %
